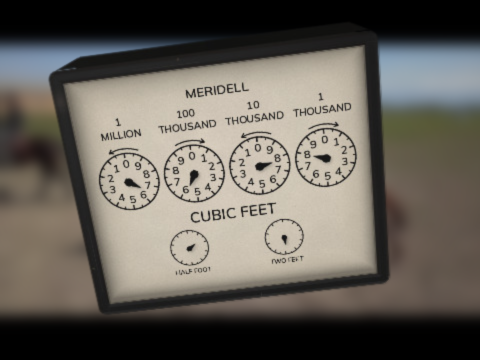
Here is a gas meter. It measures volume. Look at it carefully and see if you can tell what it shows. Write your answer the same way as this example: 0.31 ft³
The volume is 657800 ft³
